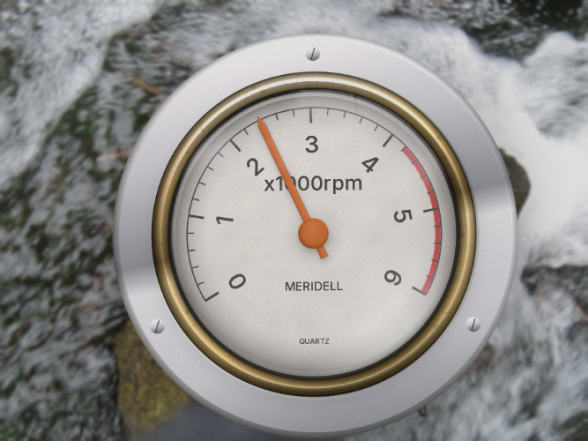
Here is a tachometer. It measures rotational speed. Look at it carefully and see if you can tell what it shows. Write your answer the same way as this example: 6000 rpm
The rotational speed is 2400 rpm
